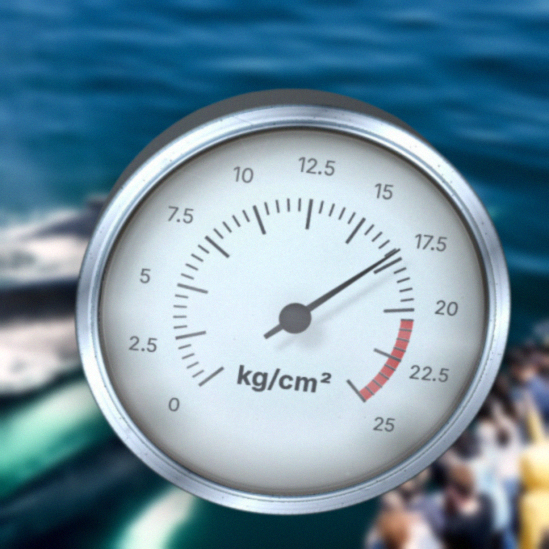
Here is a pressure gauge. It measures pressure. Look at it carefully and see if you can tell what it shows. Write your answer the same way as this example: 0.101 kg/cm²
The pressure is 17 kg/cm²
